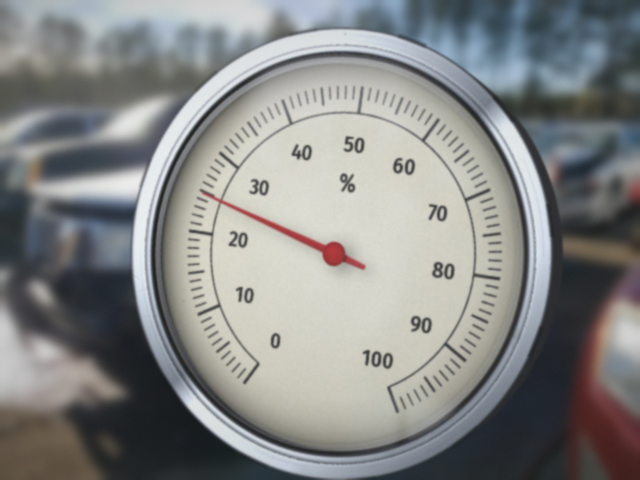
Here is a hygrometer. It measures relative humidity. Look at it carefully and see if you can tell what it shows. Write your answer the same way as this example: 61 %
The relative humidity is 25 %
